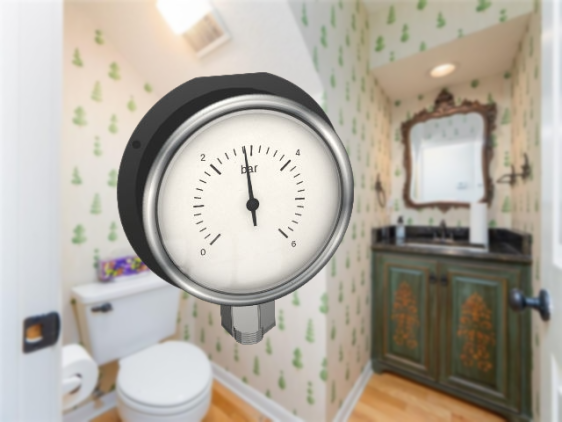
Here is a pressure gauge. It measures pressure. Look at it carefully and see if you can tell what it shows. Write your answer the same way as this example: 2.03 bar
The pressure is 2.8 bar
